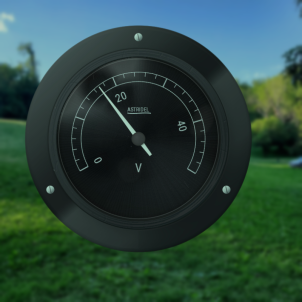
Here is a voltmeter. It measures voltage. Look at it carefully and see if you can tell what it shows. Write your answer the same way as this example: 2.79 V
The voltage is 17 V
